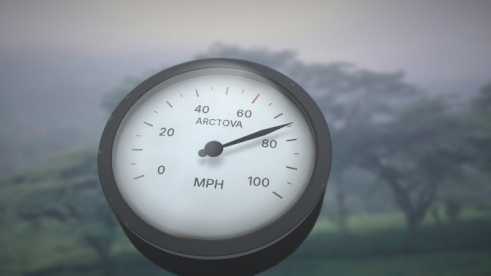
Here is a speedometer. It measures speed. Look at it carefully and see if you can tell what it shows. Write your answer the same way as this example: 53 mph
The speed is 75 mph
